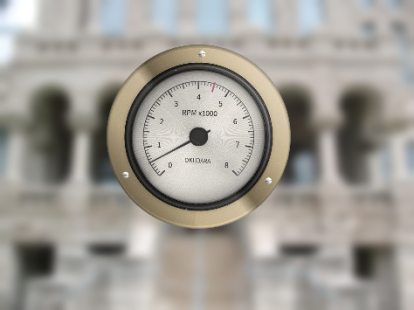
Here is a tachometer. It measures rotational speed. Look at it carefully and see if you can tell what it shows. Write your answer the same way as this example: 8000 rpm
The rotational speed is 500 rpm
